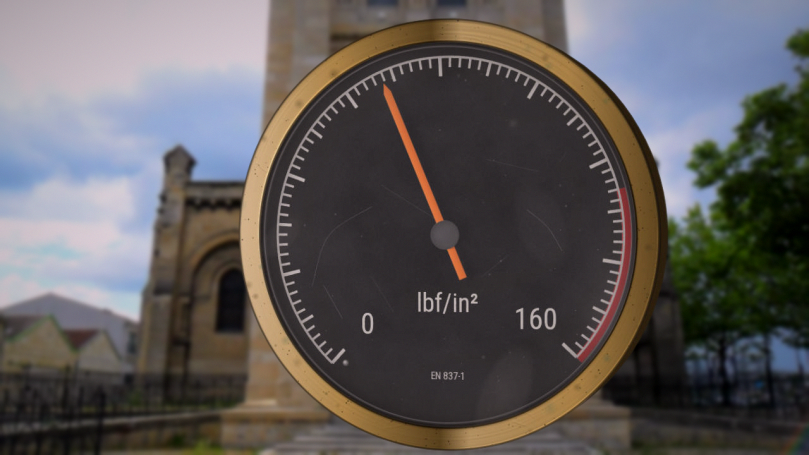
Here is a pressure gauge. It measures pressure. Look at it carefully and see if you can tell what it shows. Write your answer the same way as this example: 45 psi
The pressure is 68 psi
